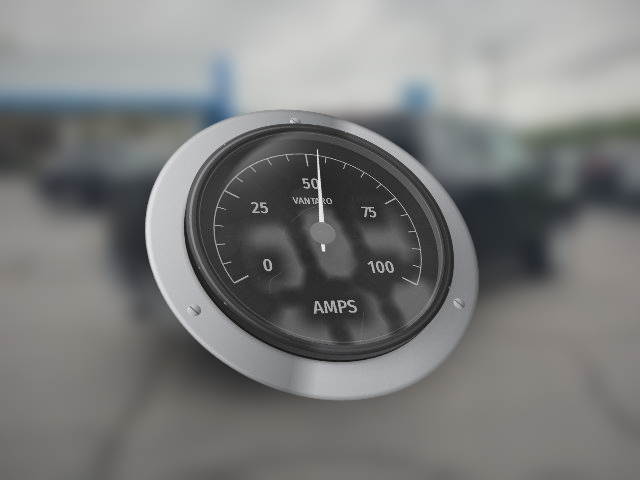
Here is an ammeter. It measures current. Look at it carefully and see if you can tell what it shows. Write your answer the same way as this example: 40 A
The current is 52.5 A
